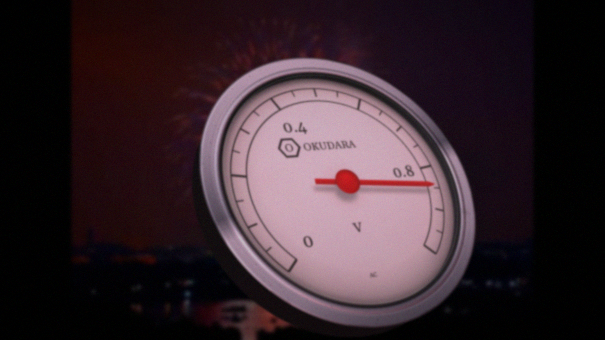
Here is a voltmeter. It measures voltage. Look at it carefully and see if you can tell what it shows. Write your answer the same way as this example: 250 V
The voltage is 0.85 V
